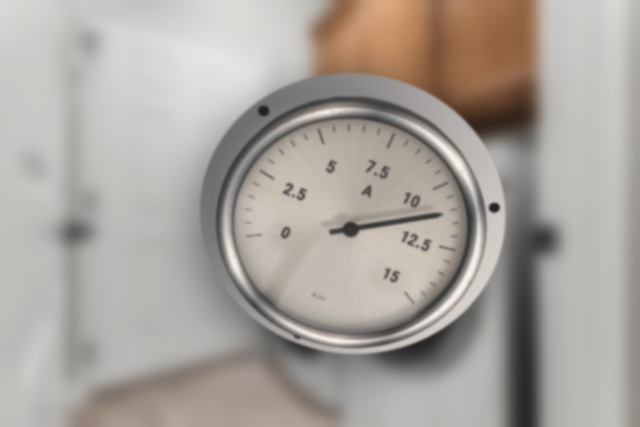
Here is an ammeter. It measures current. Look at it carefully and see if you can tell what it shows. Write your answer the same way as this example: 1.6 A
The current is 11 A
